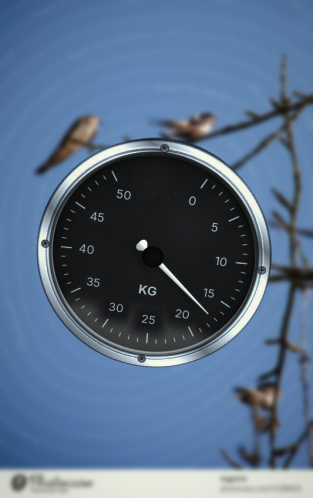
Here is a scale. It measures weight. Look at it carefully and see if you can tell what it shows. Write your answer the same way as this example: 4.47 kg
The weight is 17 kg
